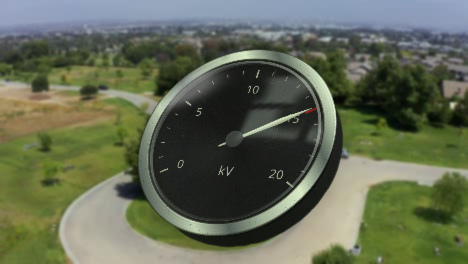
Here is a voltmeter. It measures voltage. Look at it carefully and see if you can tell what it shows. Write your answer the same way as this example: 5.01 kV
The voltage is 15 kV
